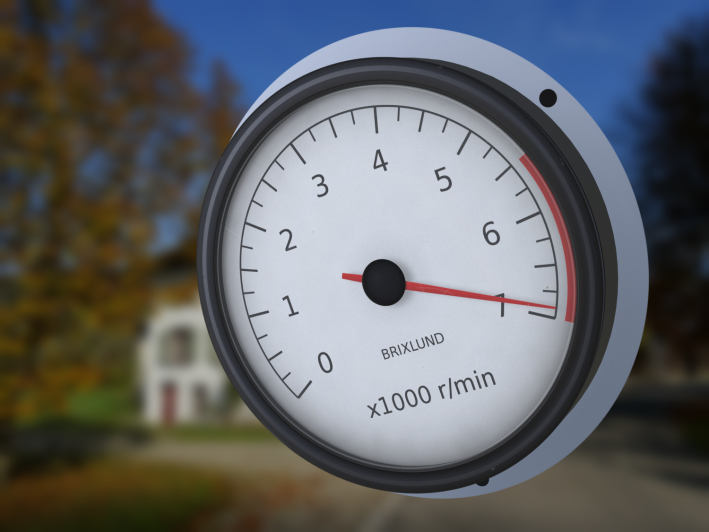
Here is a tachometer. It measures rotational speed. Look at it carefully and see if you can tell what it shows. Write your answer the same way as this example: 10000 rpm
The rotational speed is 6875 rpm
